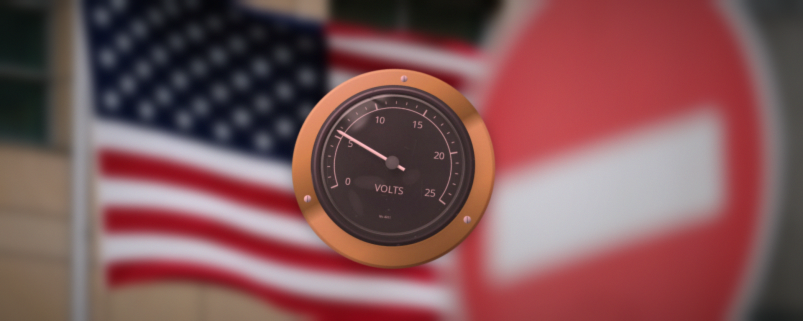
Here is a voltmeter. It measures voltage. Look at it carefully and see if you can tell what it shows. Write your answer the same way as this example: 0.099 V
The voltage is 5.5 V
